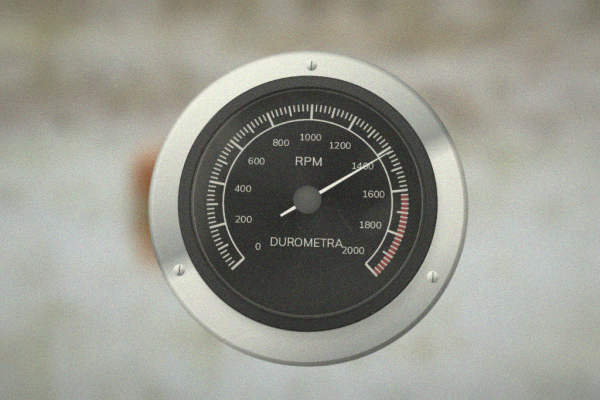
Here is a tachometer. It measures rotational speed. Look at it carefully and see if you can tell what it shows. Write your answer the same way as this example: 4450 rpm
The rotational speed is 1420 rpm
